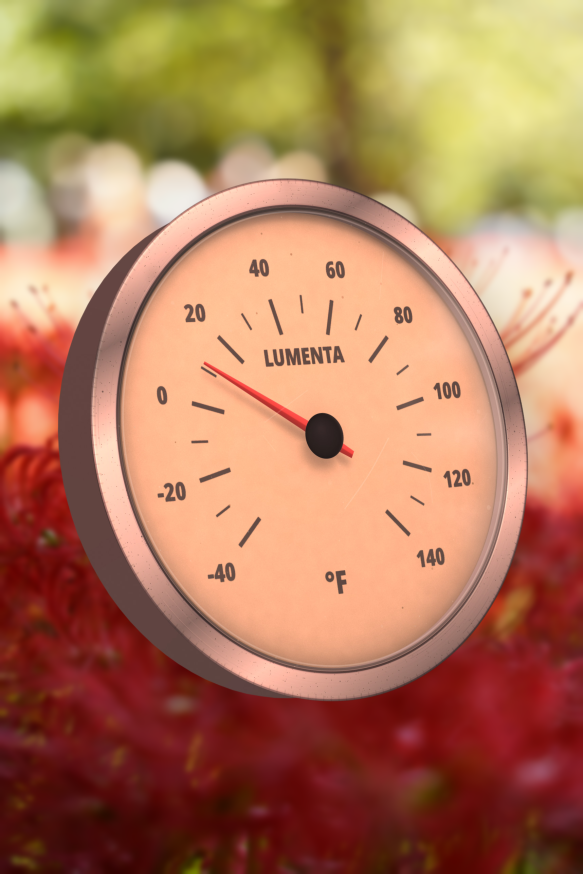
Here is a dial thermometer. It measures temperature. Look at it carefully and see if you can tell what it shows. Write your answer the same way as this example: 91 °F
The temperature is 10 °F
